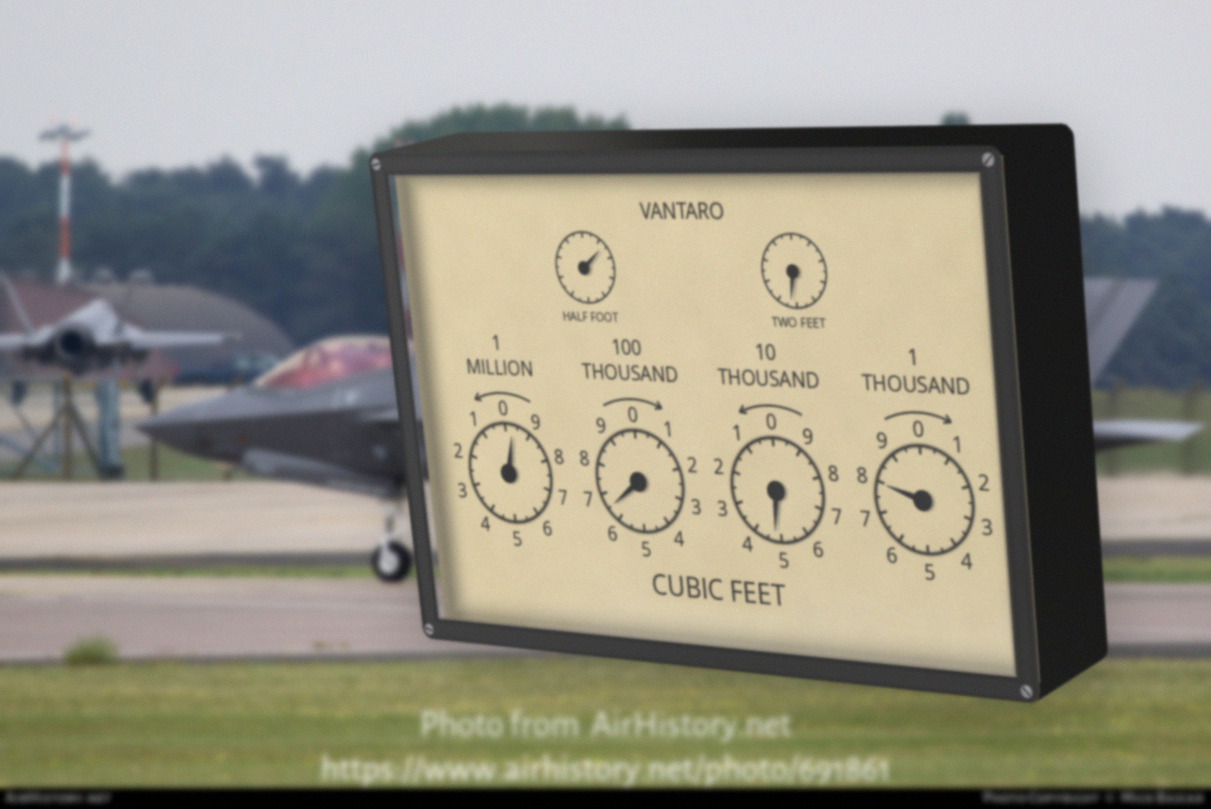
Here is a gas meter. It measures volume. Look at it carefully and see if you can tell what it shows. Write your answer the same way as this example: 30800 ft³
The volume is 964800 ft³
